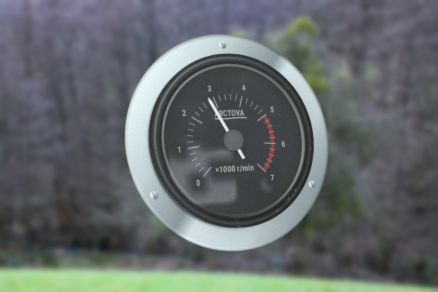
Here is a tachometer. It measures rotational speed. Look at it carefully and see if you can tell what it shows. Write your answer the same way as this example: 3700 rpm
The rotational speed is 2800 rpm
